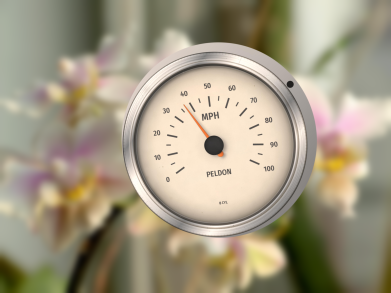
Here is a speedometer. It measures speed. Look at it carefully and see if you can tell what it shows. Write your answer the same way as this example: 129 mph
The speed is 37.5 mph
